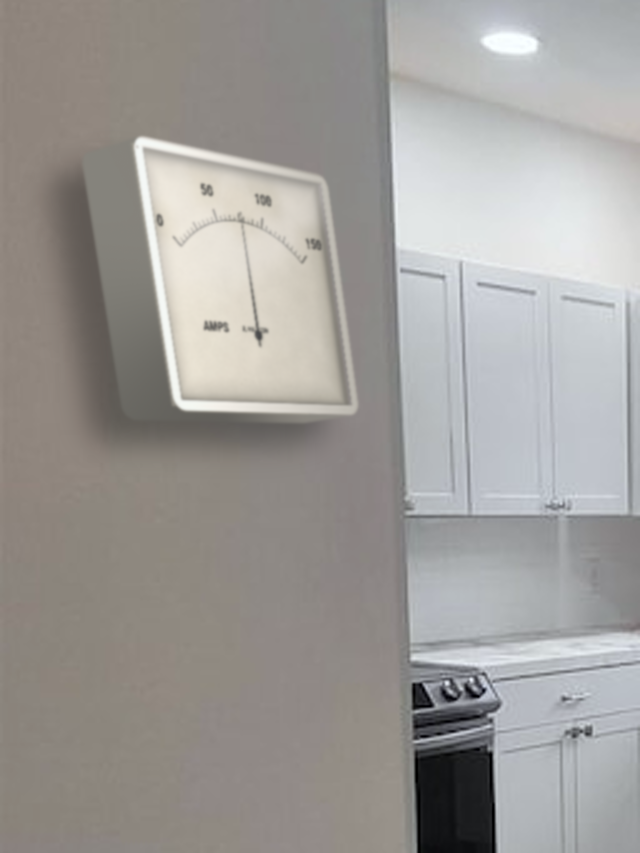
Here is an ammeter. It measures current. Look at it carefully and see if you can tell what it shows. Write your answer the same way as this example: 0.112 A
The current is 75 A
